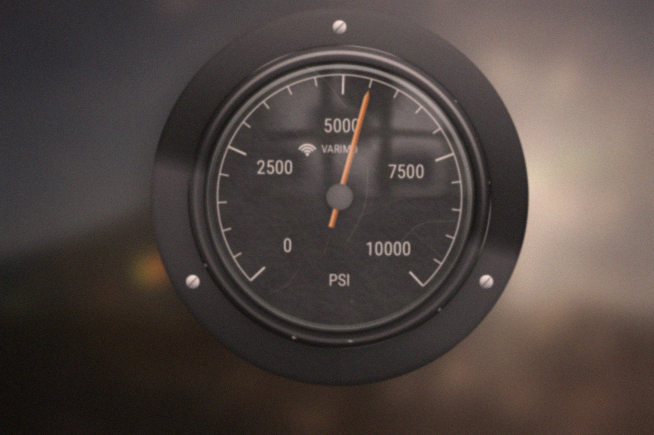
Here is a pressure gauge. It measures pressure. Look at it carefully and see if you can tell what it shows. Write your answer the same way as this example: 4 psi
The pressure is 5500 psi
